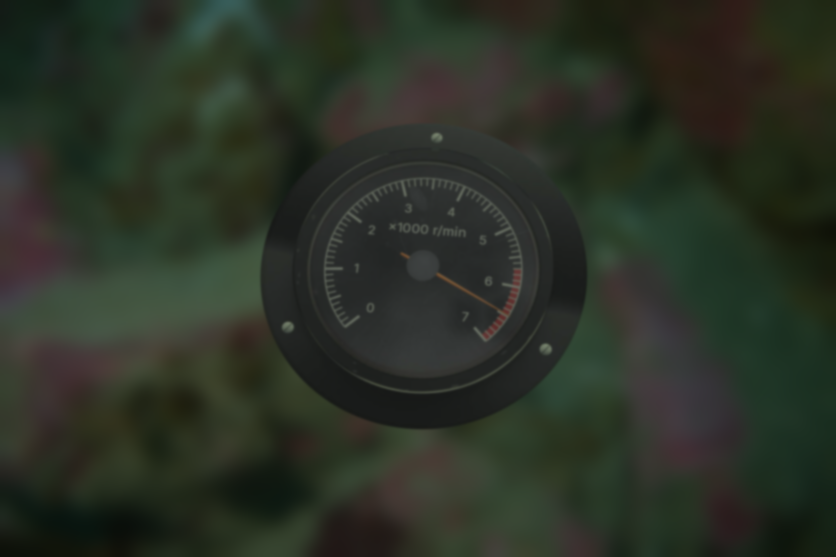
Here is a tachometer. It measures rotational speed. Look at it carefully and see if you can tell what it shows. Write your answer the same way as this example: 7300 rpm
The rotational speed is 6500 rpm
